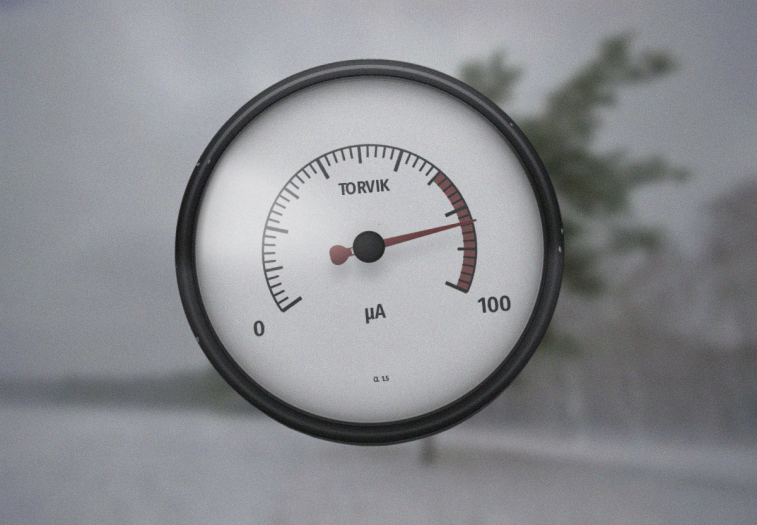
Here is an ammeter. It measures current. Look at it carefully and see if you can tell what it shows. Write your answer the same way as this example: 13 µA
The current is 84 µA
